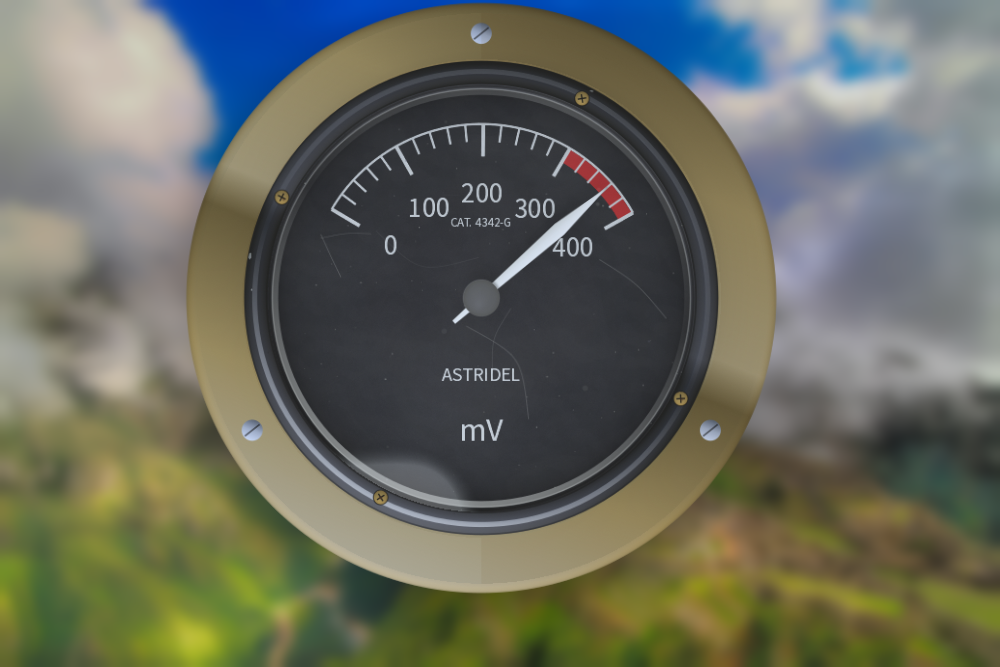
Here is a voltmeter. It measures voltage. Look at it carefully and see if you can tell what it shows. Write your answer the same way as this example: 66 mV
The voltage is 360 mV
